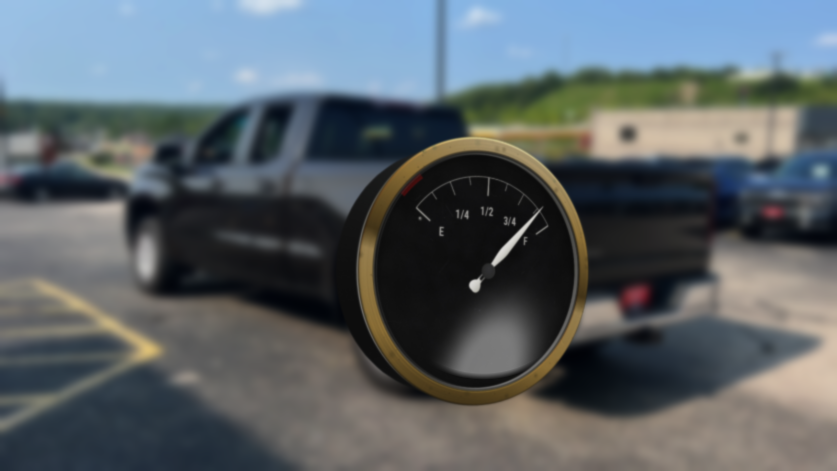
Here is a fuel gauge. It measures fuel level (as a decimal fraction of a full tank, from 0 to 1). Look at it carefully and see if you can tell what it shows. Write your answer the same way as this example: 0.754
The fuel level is 0.875
